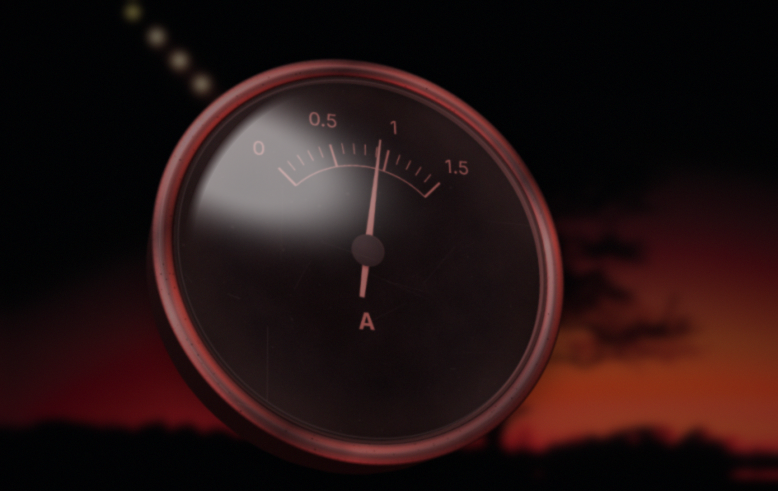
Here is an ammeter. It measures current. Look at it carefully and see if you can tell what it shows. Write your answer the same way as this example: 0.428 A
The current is 0.9 A
